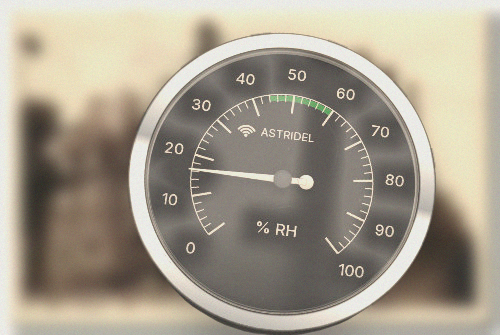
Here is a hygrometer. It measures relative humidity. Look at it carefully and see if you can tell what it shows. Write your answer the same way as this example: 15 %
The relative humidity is 16 %
